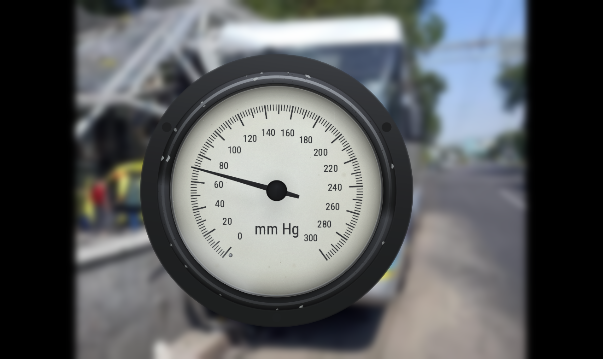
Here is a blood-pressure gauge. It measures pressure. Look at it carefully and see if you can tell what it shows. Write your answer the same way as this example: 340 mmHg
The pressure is 70 mmHg
